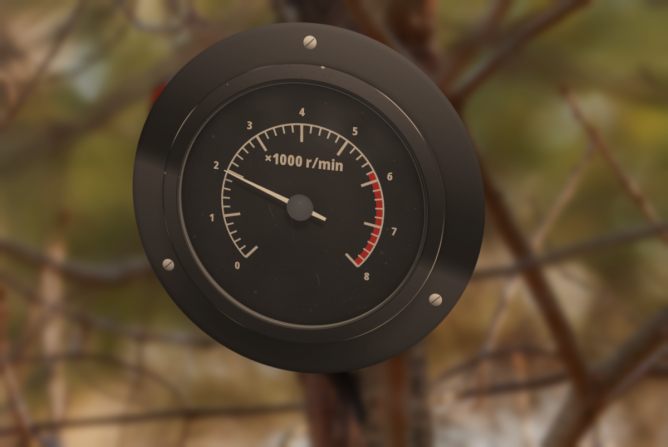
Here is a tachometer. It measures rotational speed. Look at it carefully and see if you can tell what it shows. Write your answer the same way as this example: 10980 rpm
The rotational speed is 2000 rpm
